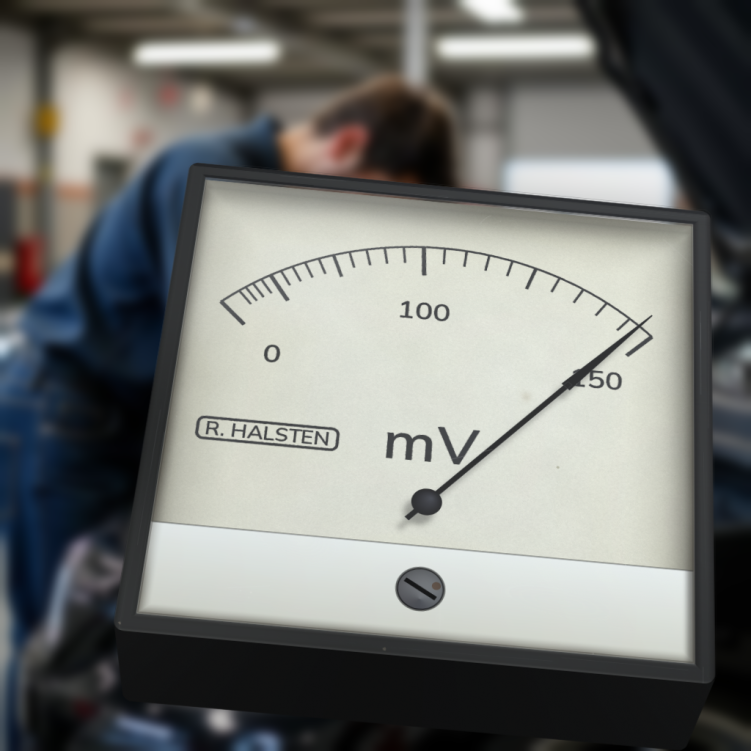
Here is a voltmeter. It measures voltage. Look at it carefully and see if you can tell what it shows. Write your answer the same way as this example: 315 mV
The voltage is 147.5 mV
